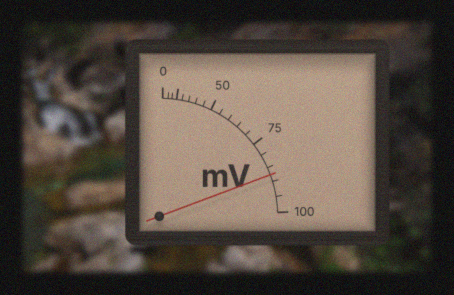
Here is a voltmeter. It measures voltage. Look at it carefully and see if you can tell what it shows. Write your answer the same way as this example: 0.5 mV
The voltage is 87.5 mV
